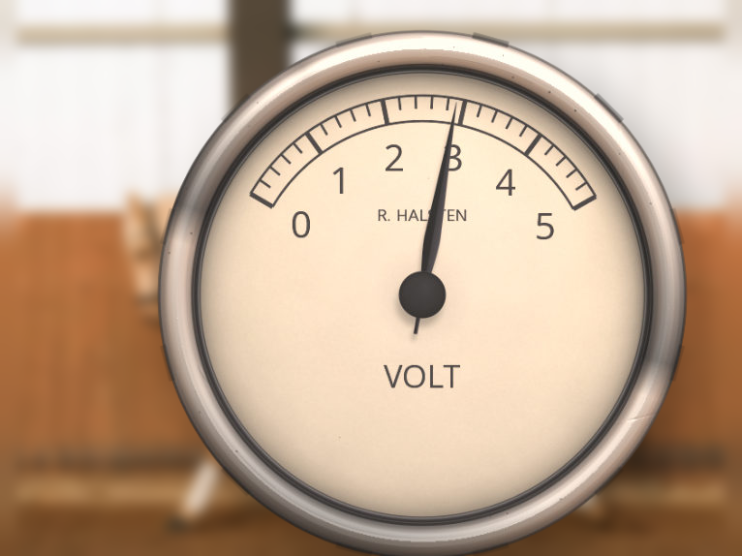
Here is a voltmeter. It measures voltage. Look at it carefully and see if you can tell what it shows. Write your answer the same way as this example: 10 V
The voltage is 2.9 V
